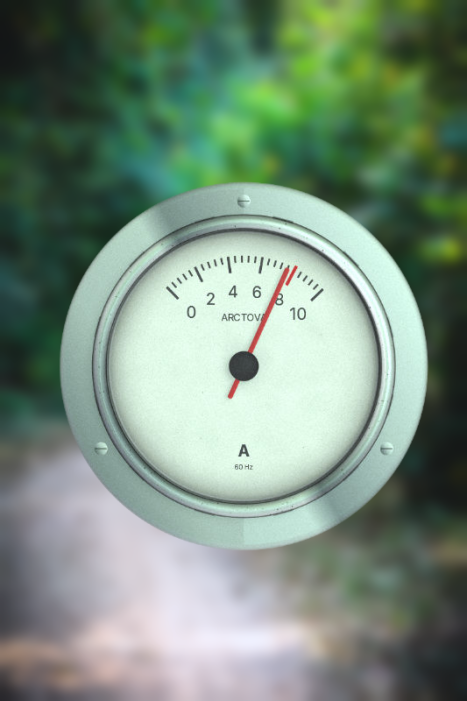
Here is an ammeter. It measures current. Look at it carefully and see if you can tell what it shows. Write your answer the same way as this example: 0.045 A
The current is 7.6 A
